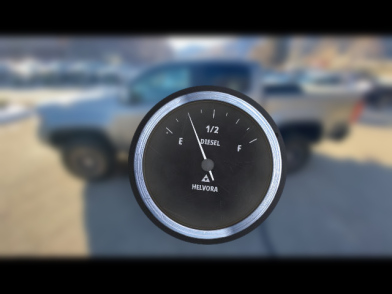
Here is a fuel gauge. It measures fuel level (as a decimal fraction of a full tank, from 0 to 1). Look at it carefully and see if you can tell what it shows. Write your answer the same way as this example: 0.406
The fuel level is 0.25
